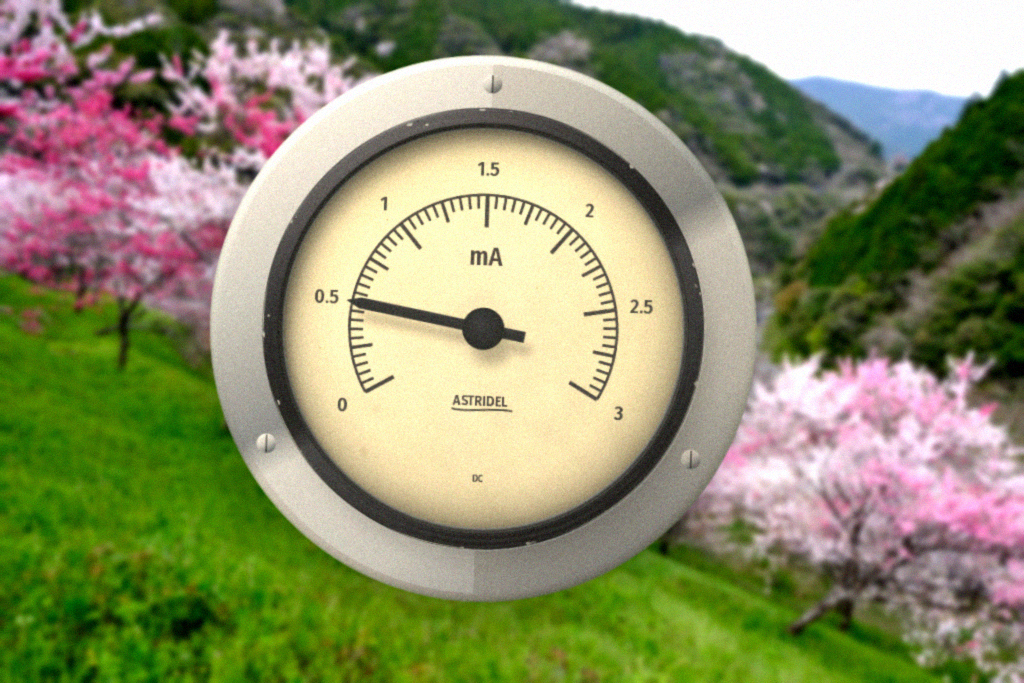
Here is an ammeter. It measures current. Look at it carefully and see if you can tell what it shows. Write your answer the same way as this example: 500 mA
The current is 0.5 mA
